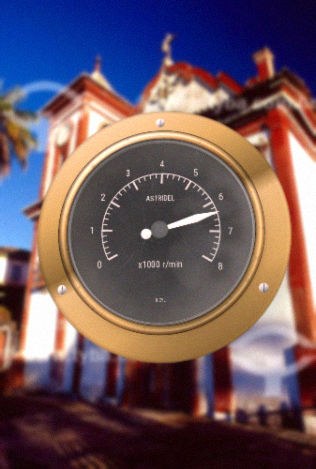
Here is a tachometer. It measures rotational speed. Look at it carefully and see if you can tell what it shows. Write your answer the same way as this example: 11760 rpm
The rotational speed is 6400 rpm
